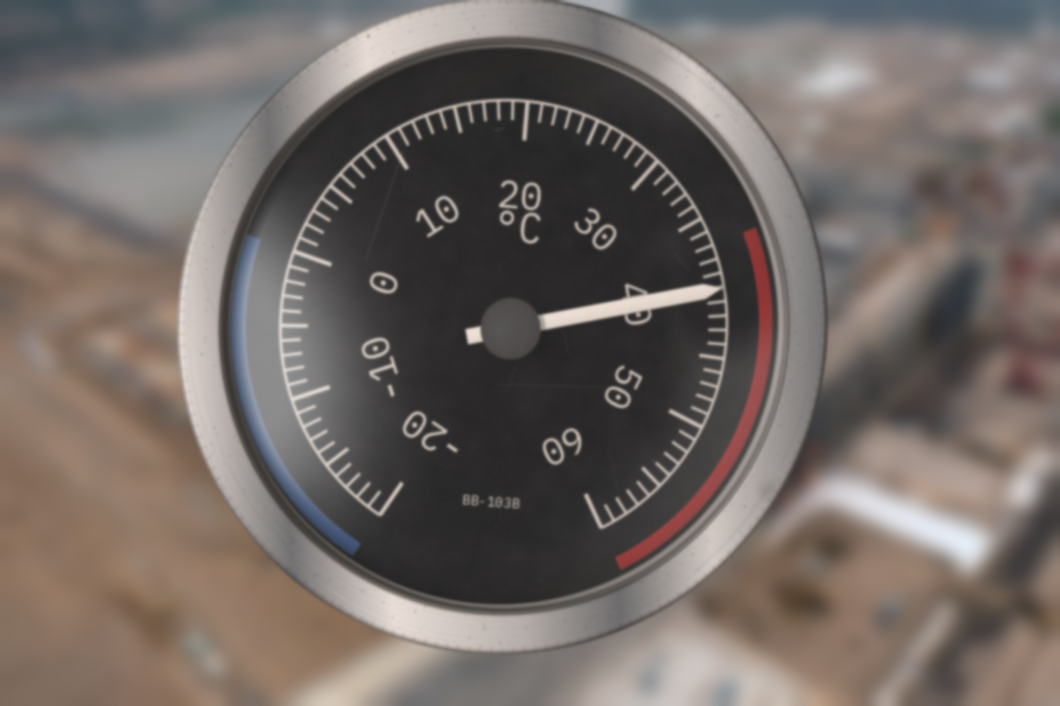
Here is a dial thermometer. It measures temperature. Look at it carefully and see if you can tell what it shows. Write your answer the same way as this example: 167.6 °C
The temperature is 40 °C
